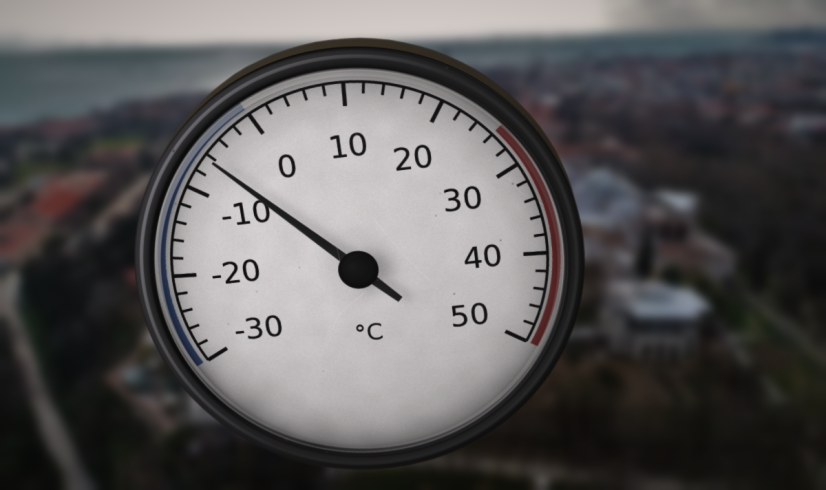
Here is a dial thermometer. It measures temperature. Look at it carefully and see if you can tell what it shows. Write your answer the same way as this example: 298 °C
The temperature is -6 °C
